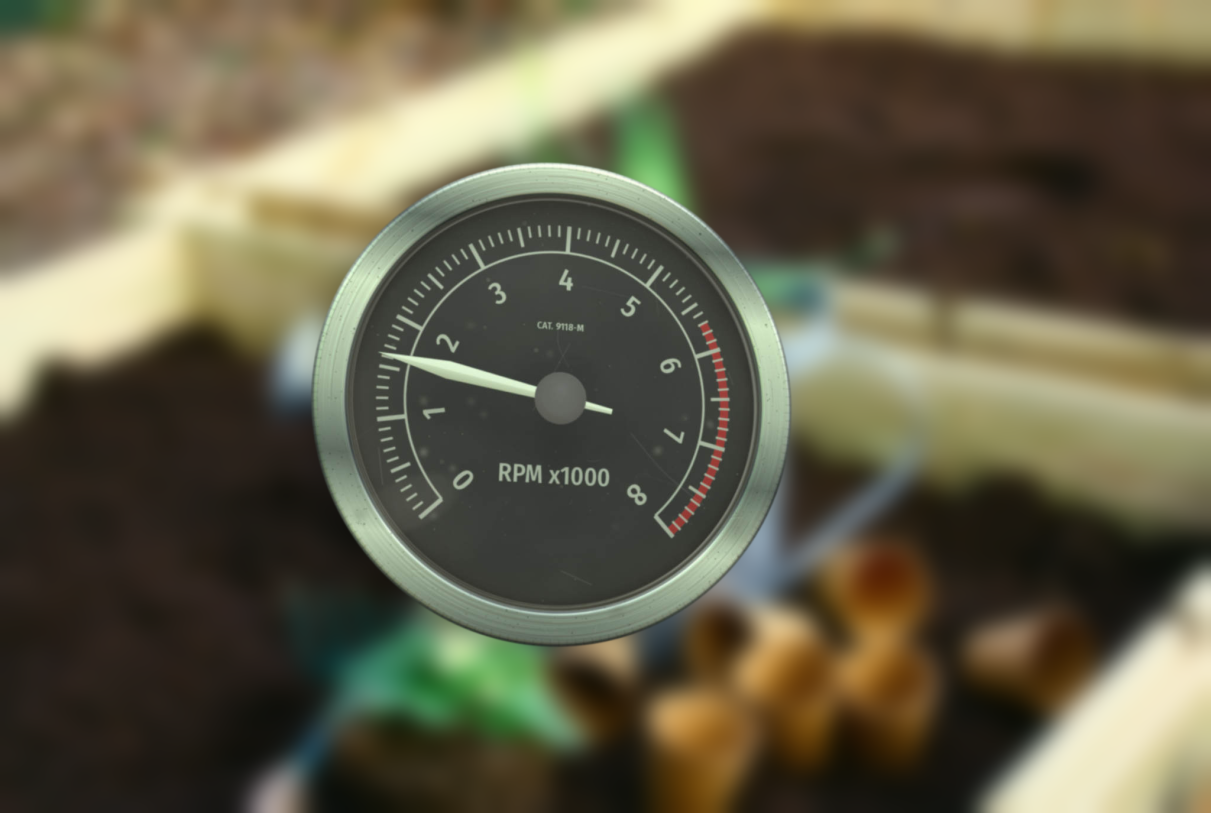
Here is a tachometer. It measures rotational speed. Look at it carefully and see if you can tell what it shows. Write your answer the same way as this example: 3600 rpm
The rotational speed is 1600 rpm
